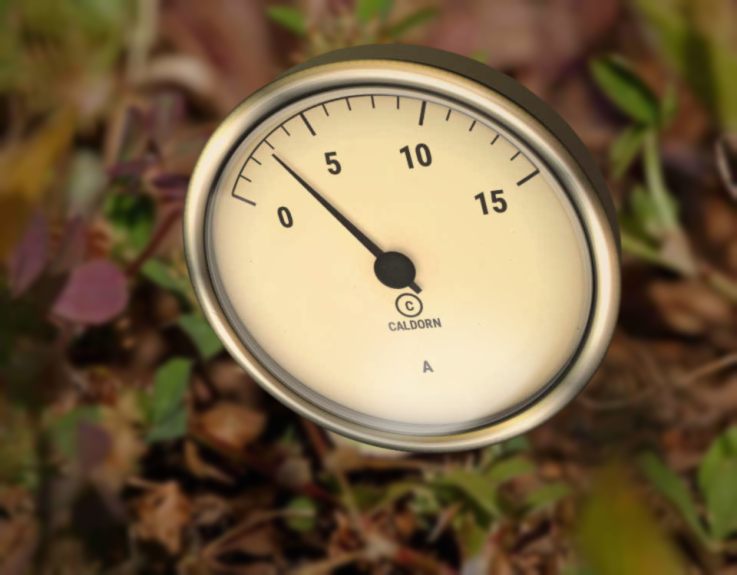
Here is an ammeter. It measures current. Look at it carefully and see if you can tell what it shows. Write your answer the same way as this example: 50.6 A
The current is 3 A
